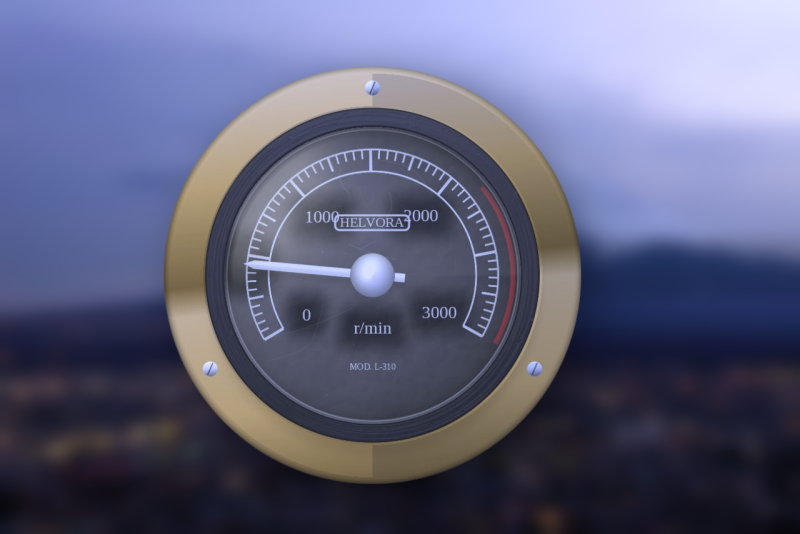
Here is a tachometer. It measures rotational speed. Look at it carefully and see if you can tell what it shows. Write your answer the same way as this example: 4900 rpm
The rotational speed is 450 rpm
